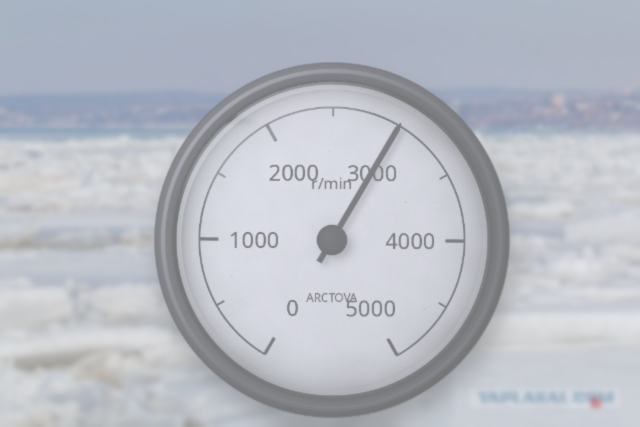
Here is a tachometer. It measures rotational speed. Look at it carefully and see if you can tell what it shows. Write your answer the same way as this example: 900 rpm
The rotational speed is 3000 rpm
